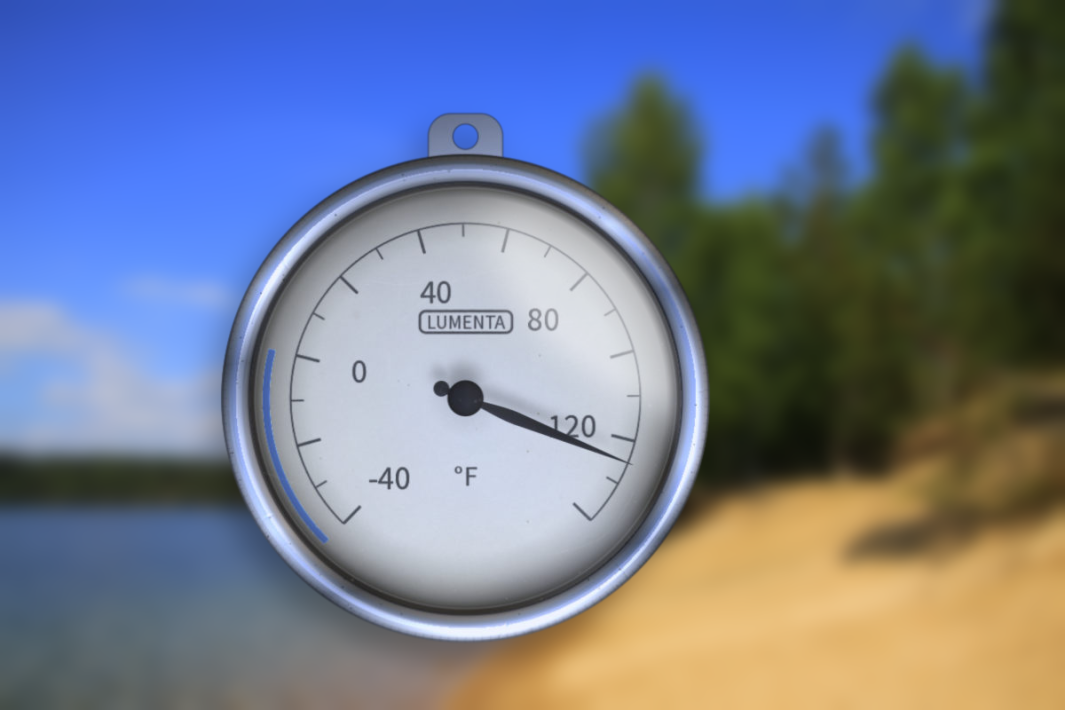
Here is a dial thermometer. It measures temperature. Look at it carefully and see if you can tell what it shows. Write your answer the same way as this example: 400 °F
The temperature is 125 °F
